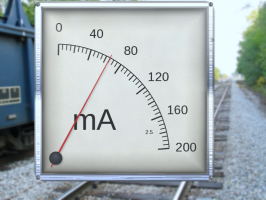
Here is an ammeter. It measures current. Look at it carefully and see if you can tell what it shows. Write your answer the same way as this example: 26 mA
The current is 65 mA
